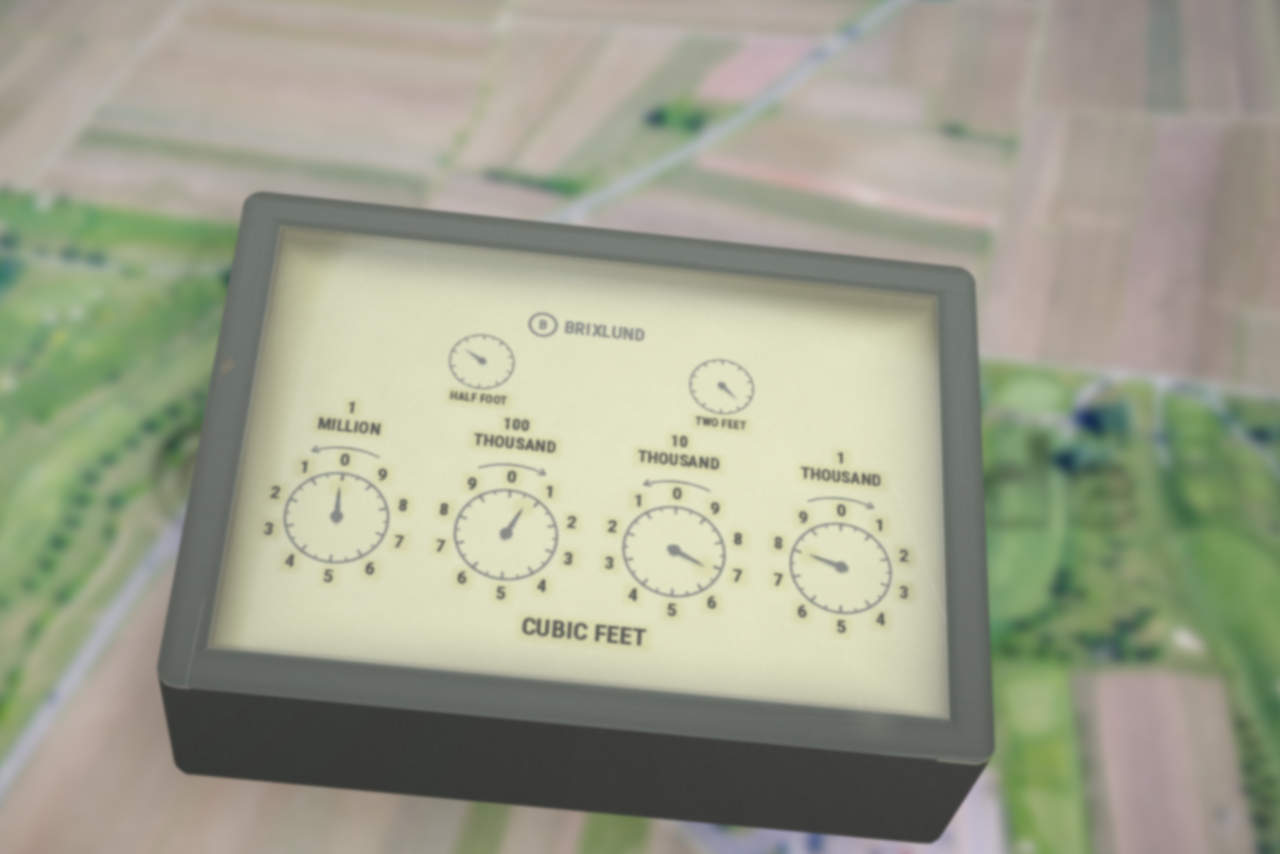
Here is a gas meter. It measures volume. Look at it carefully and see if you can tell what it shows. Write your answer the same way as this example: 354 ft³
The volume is 6800 ft³
